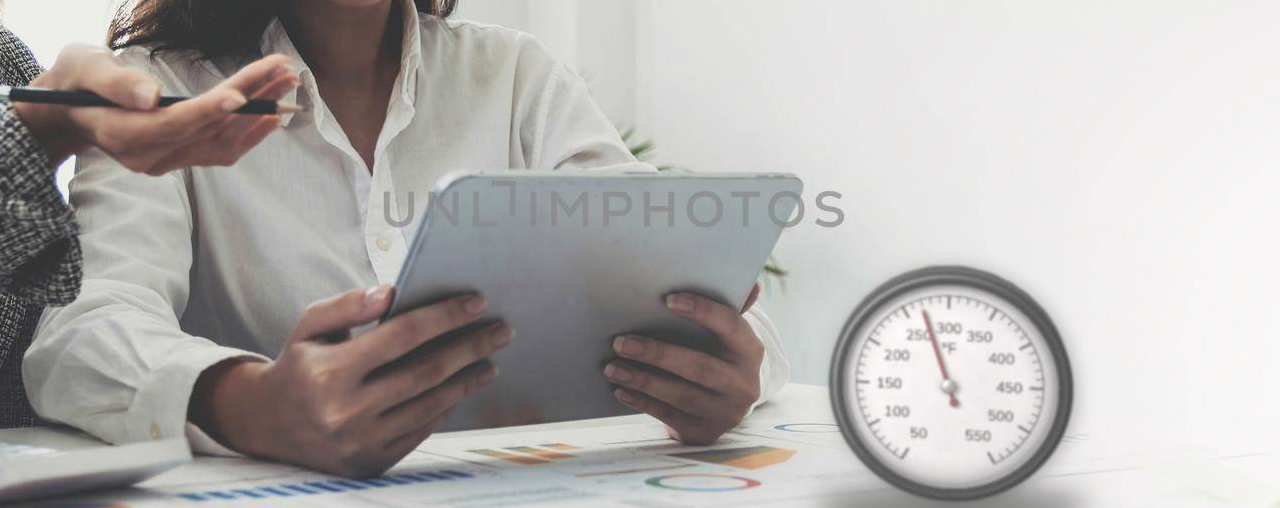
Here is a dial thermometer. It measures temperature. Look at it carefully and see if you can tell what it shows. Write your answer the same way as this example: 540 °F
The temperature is 270 °F
